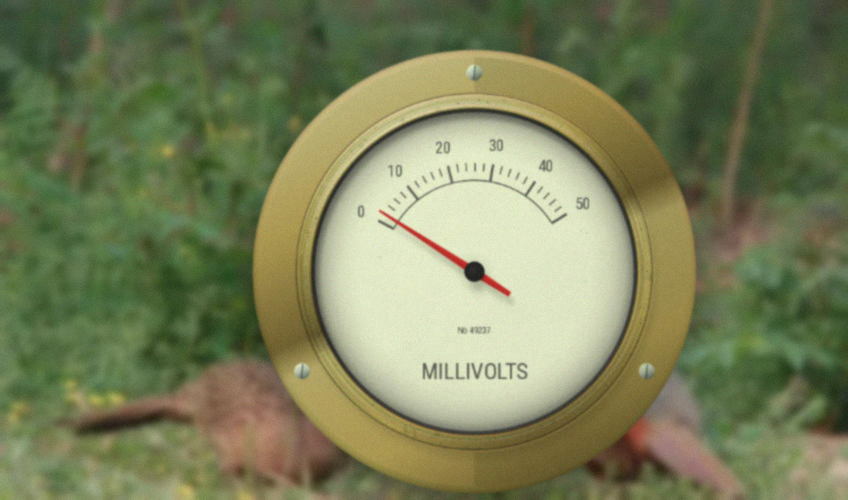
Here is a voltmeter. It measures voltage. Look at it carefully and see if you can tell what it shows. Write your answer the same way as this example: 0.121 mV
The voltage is 2 mV
